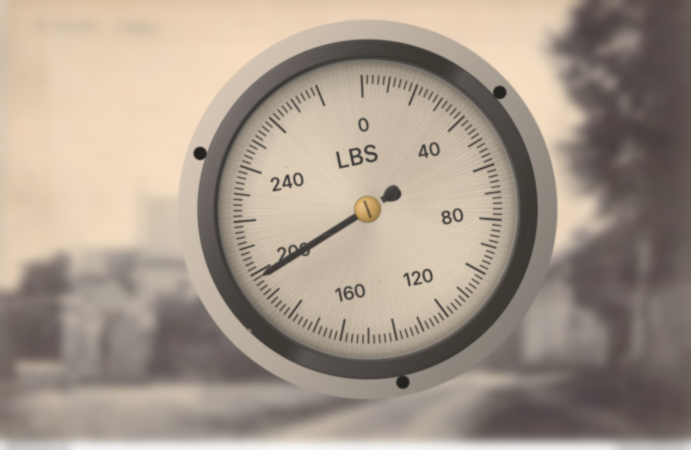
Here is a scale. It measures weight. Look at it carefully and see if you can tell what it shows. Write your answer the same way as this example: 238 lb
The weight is 198 lb
